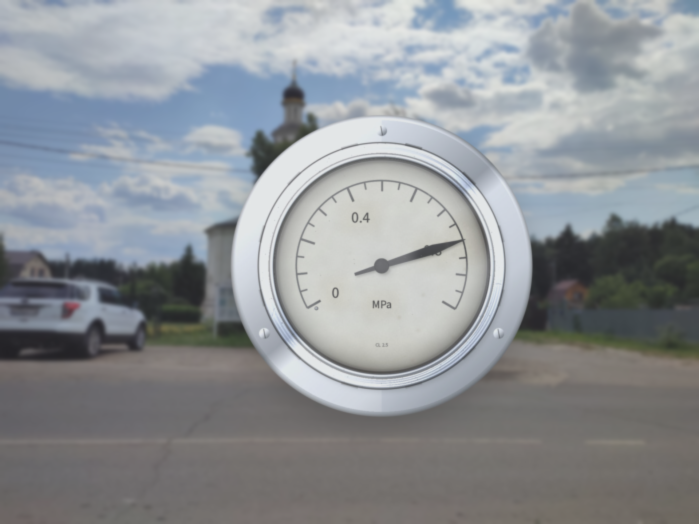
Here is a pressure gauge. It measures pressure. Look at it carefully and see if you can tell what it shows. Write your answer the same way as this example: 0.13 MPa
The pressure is 0.8 MPa
